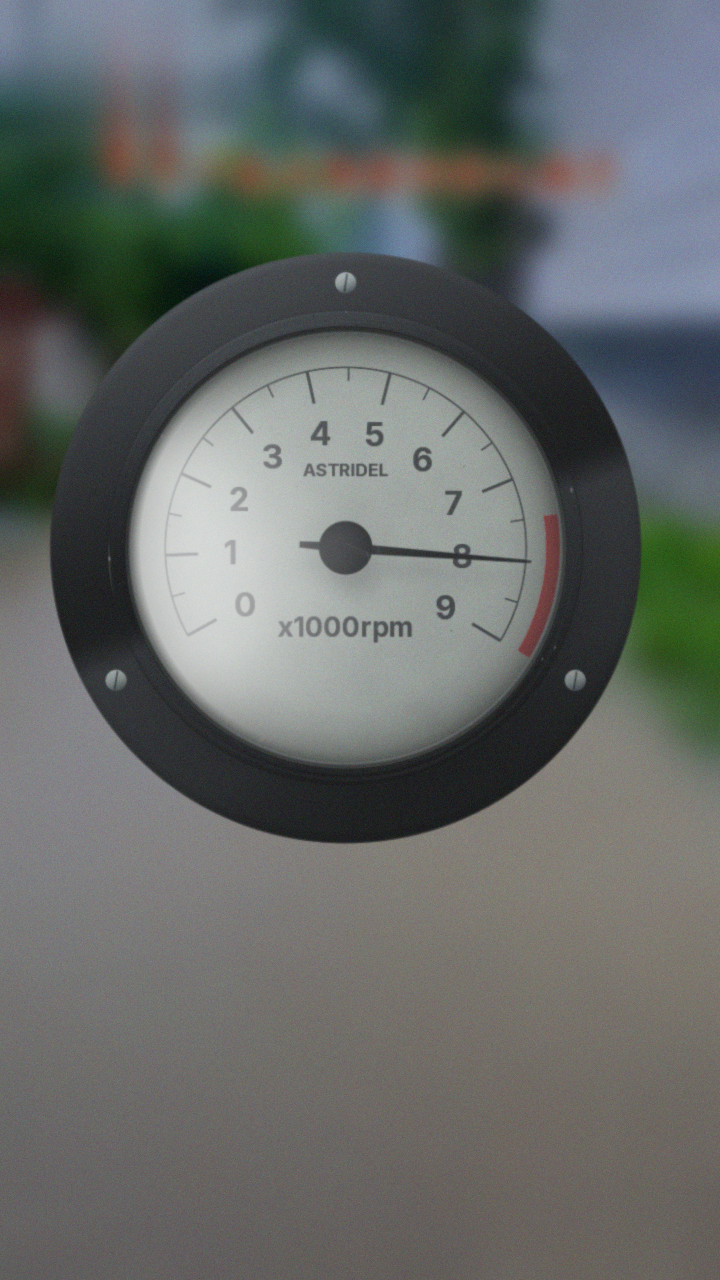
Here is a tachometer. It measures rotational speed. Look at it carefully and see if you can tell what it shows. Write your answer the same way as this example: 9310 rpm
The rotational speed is 8000 rpm
